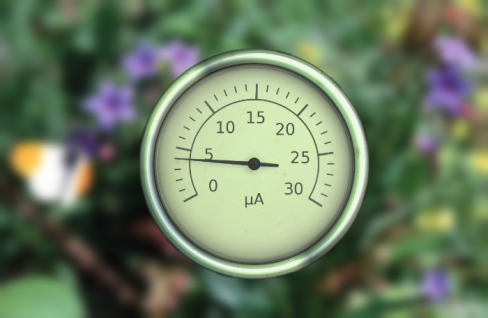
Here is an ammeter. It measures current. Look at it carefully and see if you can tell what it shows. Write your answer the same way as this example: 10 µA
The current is 4 µA
